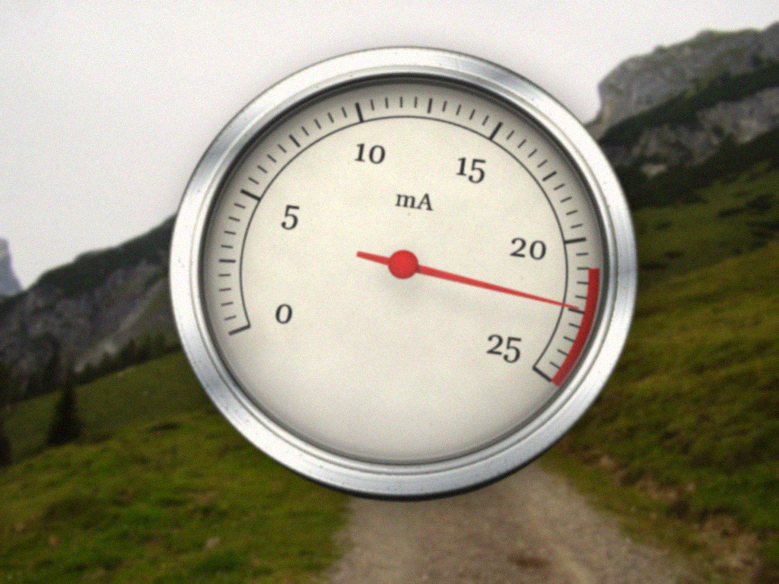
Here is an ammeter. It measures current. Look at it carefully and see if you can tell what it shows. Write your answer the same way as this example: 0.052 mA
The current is 22.5 mA
